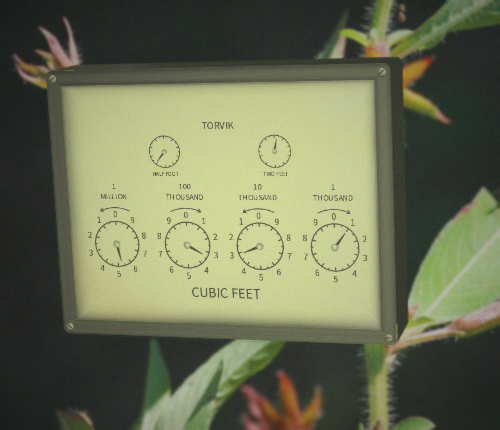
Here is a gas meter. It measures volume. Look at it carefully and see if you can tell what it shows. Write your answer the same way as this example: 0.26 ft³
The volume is 533100 ft³
